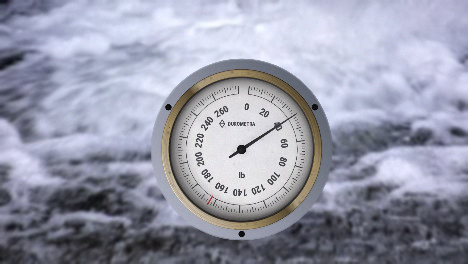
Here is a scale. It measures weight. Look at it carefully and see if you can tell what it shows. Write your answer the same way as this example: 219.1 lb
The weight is 40 lb
